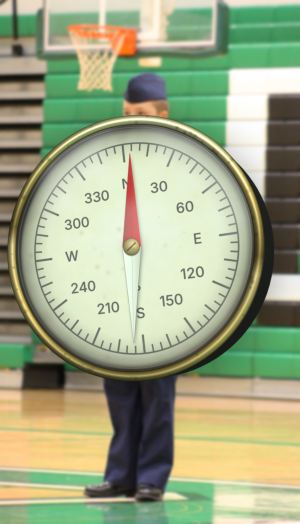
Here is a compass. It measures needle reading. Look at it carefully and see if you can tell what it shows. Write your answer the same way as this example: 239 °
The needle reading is 5 °
